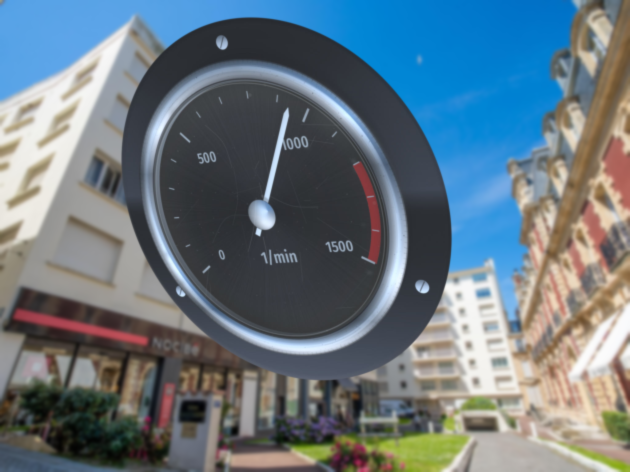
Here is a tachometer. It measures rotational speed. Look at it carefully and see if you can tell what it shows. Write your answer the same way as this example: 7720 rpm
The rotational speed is 950 rpm
